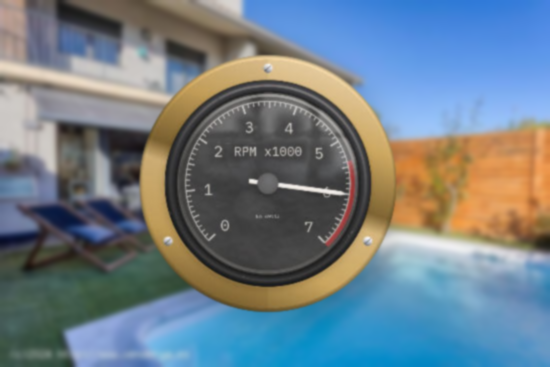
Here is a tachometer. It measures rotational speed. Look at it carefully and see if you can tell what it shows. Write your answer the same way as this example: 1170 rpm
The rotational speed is 6000 rpm
